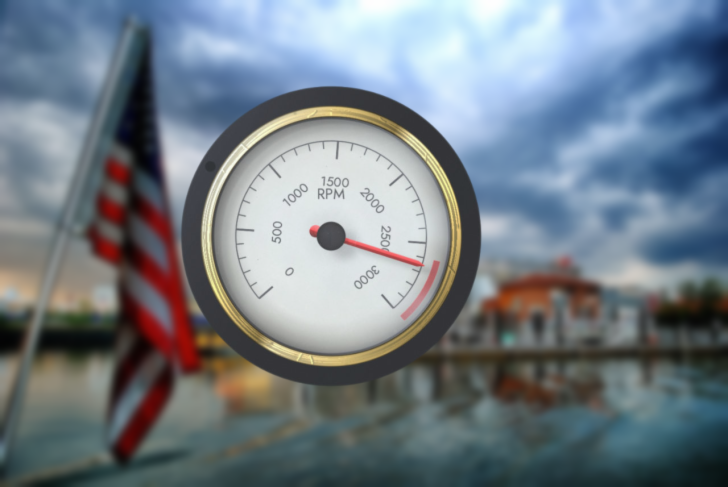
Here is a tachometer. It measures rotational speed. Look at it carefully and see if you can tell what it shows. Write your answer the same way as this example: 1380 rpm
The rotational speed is 2650 rpm
